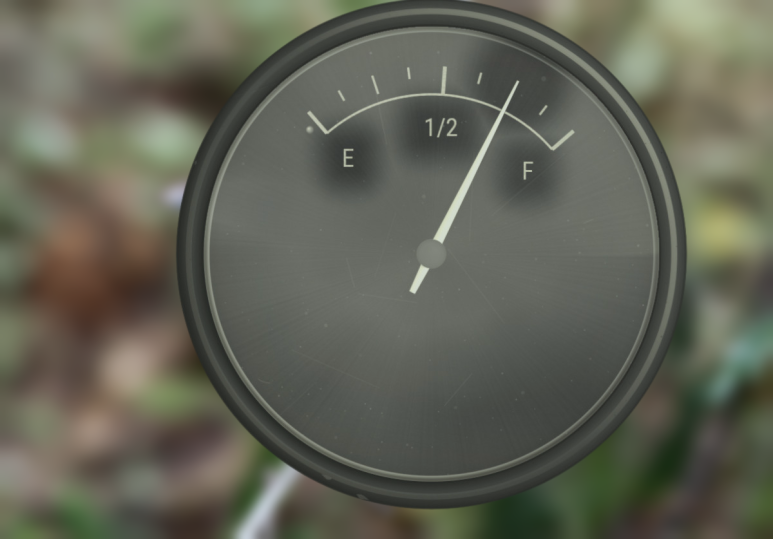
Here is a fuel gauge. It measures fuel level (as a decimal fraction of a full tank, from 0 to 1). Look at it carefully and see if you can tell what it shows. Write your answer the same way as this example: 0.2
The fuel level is 0.75
